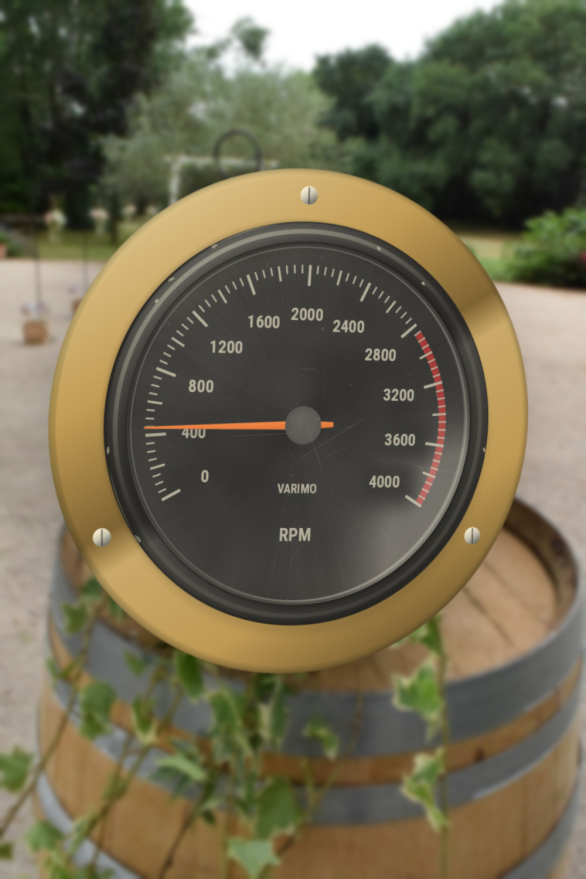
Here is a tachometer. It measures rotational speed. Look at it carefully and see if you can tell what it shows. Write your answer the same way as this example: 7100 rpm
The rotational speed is 450 rpm
